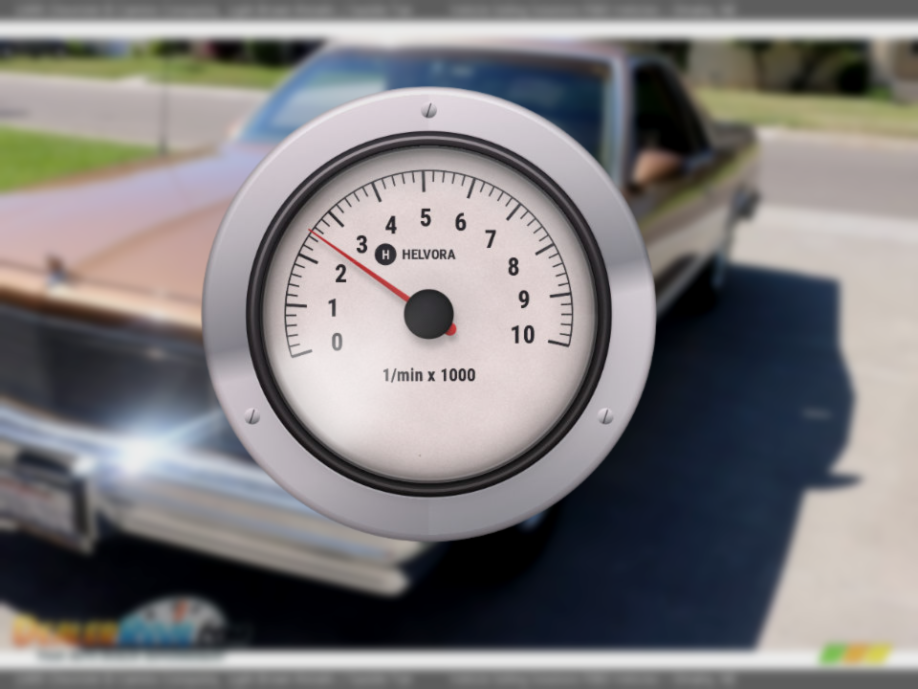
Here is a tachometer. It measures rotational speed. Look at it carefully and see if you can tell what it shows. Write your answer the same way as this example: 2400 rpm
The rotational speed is 2500 rpm
